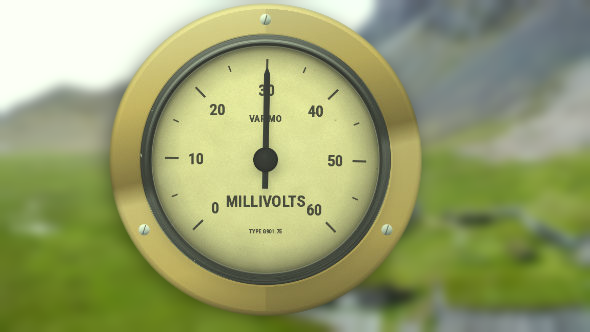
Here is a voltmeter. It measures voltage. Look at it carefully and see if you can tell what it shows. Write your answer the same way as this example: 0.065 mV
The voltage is 30 mV
